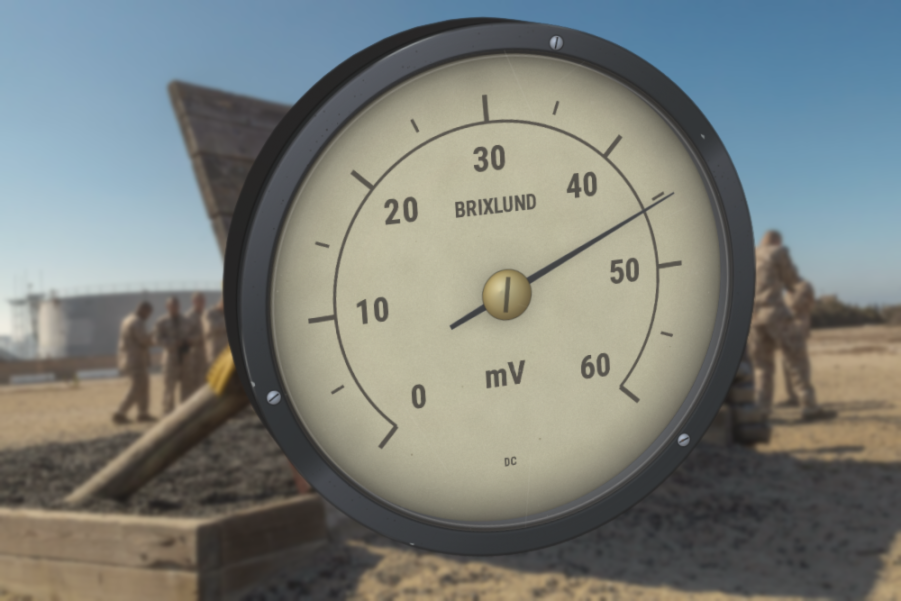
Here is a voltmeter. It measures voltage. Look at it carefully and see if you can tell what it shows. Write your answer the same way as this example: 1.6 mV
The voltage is 45 mV
